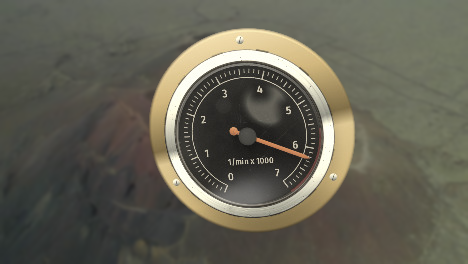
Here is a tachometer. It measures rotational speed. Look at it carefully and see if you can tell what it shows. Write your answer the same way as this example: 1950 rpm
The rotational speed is 6200 rpm
